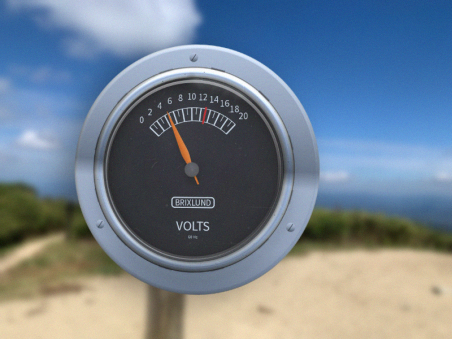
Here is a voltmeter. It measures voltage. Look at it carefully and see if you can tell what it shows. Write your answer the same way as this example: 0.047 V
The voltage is 5 V
